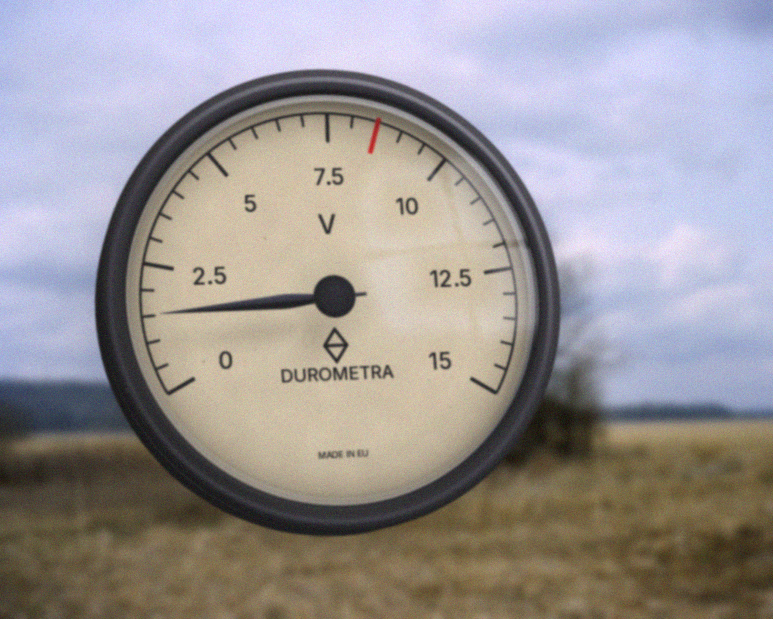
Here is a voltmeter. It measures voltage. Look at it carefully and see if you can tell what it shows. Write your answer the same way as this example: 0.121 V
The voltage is 1.5 V
